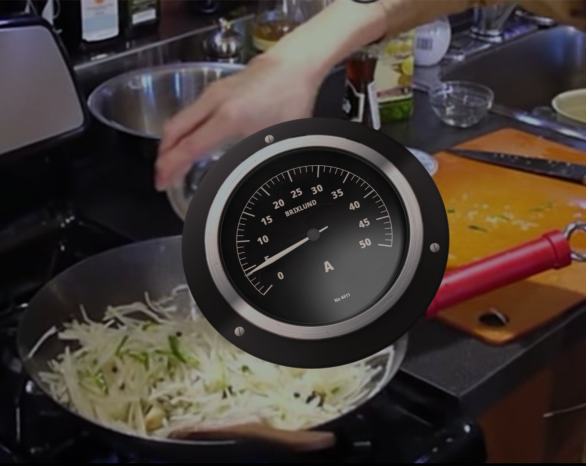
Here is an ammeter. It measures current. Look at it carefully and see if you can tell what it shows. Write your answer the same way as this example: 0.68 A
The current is 4 A
